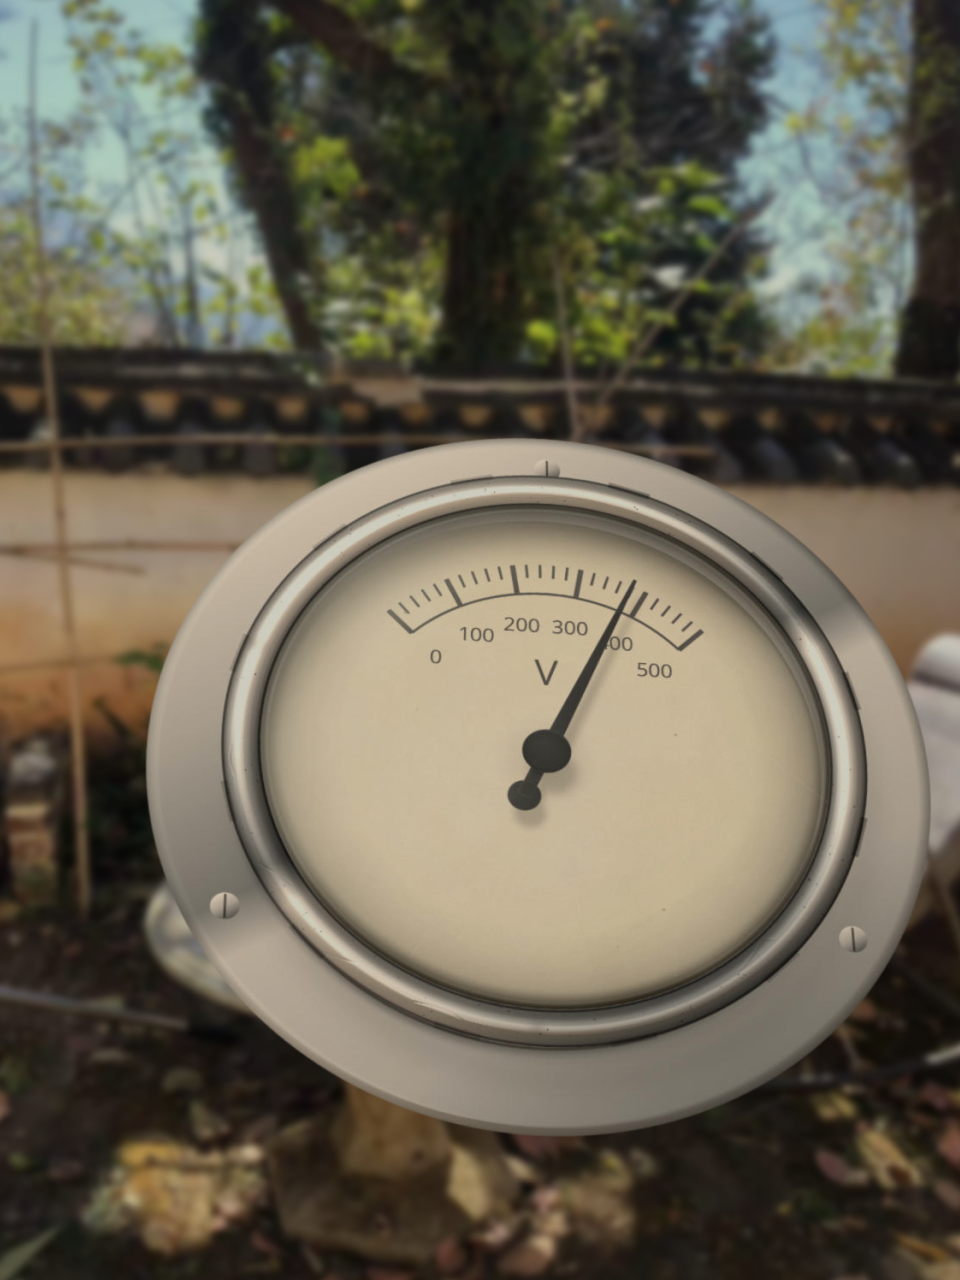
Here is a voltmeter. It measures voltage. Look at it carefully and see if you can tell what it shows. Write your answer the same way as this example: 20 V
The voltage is 380 V
